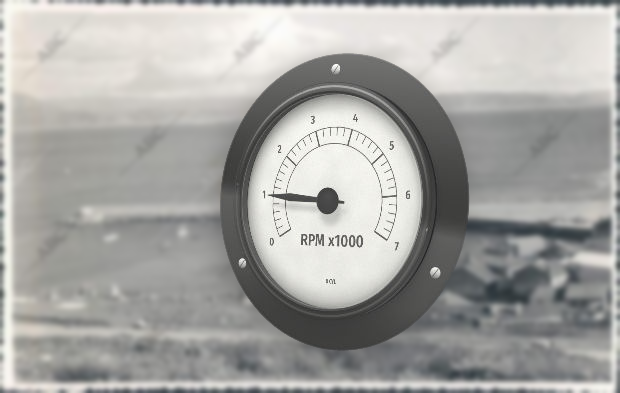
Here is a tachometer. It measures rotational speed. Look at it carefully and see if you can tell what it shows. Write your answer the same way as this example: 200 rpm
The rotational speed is 1000 rpm
